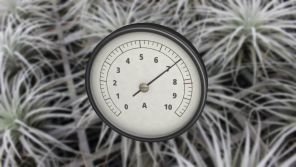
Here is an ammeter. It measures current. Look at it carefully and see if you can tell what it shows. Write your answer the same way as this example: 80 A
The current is 7 A
